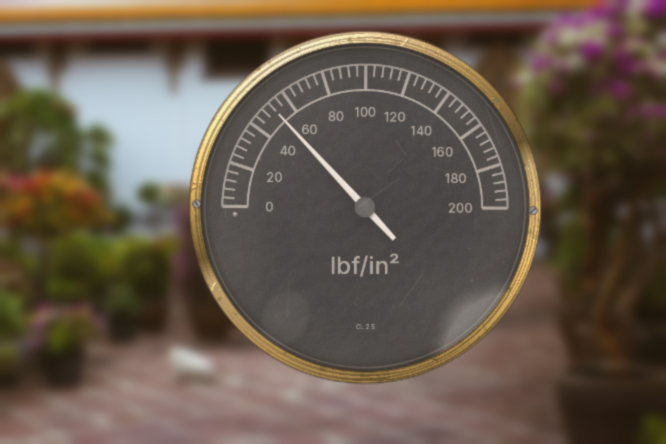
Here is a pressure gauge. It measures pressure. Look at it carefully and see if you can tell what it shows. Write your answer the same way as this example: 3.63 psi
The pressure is 52 psi
